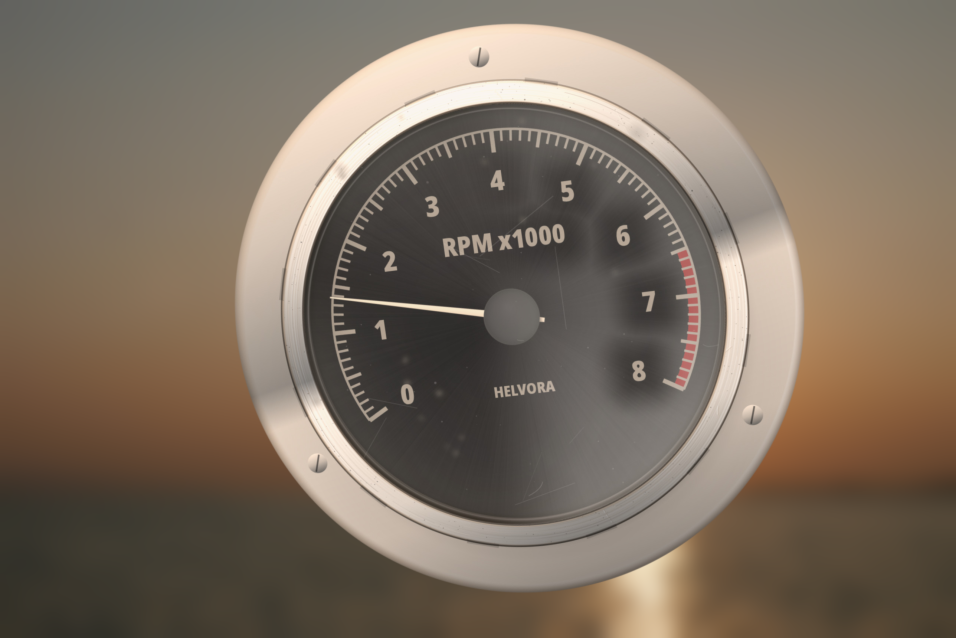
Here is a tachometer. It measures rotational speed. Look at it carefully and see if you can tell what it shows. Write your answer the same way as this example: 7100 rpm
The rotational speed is 1400 rpm
